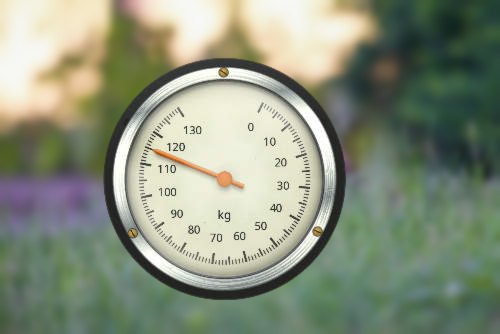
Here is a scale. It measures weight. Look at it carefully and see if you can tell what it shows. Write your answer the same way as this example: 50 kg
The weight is 115 kg
